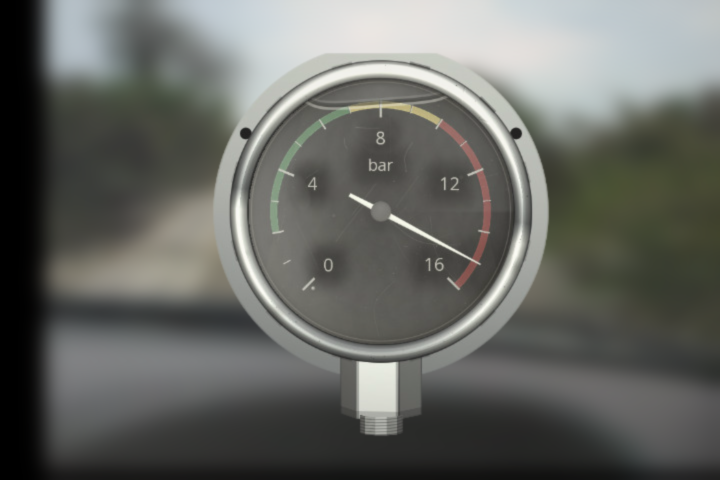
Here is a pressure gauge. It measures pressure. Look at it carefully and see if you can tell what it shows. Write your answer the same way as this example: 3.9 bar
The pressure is 15 bar
